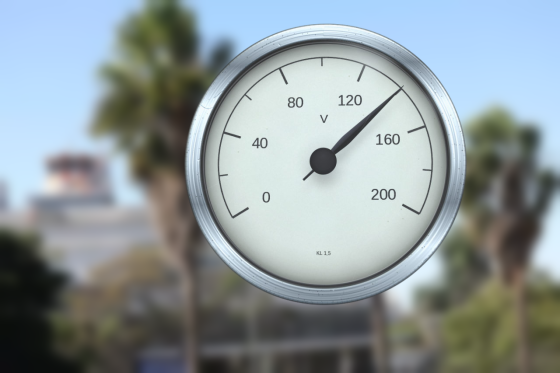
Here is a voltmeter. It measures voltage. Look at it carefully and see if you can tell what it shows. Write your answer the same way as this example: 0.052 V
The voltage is 140 V
